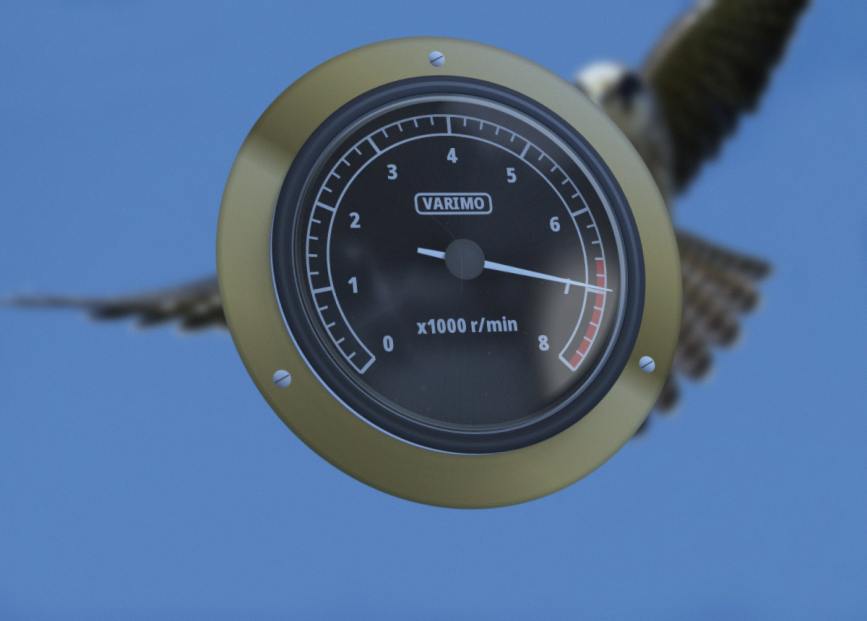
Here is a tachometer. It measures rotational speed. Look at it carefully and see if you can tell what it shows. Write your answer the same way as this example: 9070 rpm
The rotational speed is 7000 rpm
